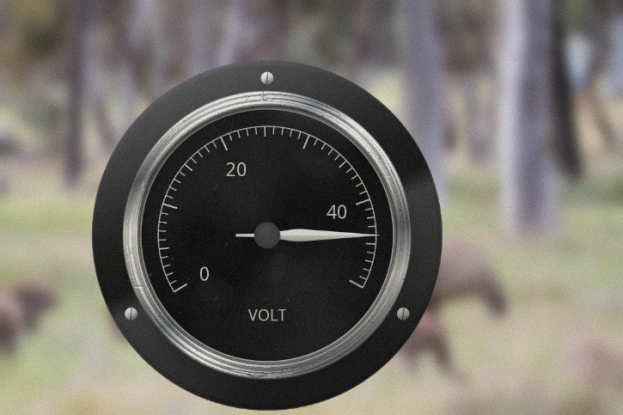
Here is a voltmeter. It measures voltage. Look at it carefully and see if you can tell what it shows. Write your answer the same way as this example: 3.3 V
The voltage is 44 V
